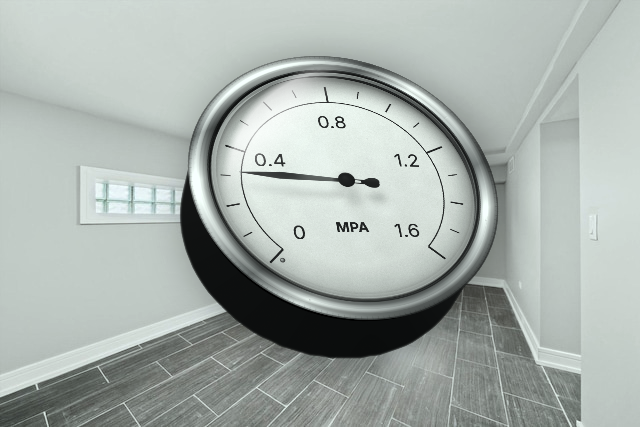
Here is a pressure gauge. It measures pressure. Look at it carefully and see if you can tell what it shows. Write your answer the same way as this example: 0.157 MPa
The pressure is 0.3 MPa
